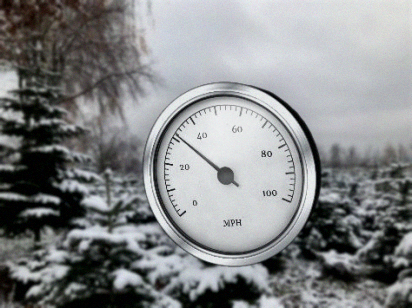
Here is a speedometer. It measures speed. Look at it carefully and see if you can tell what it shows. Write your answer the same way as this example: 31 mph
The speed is 32 mph
